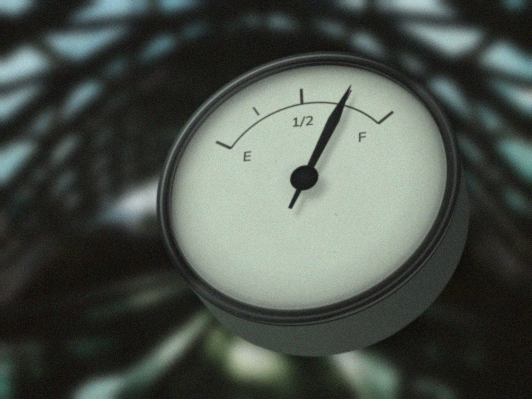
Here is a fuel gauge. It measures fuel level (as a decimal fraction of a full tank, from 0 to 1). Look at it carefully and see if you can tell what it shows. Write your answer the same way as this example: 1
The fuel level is 0.75
